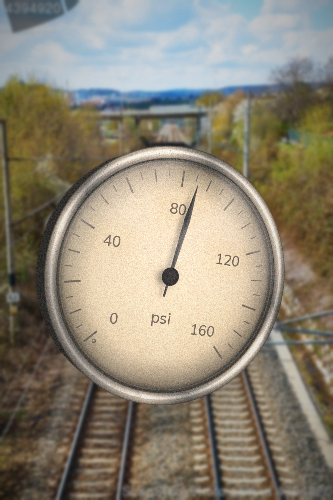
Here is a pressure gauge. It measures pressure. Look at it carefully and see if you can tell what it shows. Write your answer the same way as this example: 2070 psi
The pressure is 85 psi
